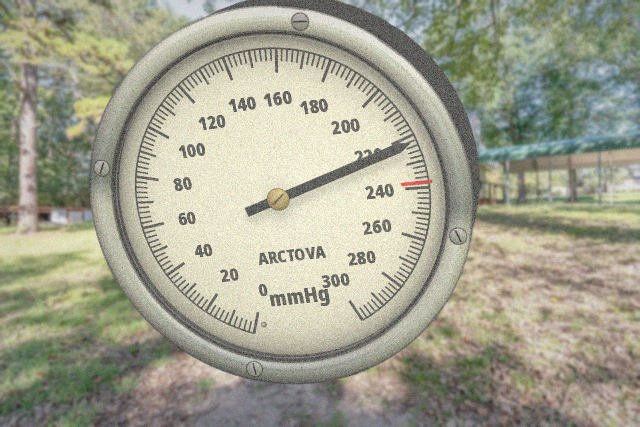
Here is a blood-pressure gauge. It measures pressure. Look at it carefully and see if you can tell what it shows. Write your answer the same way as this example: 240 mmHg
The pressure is 222 mmHg
